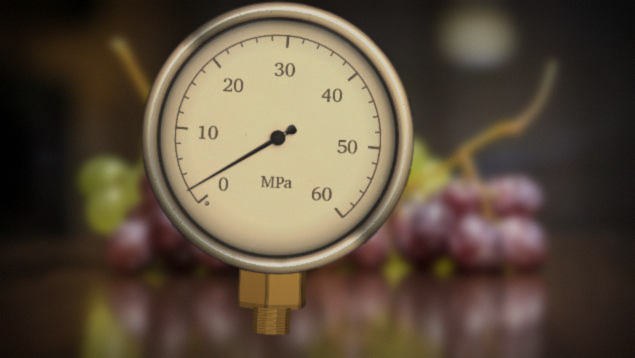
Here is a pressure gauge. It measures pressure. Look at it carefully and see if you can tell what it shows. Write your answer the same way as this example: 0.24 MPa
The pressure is 2 MPa
